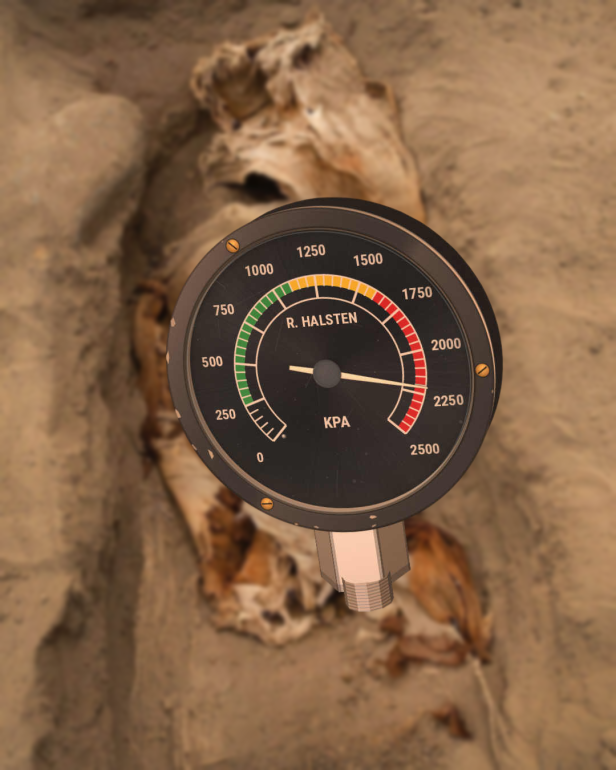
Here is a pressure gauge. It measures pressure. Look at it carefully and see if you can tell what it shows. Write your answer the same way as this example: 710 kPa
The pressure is 2200 kPa
